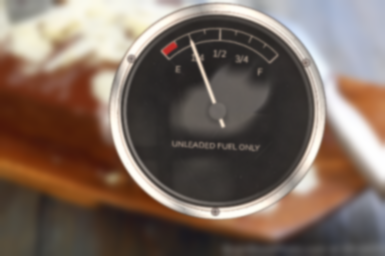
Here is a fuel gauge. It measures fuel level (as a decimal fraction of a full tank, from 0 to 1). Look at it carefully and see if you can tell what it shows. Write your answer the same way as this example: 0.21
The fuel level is 0.25
